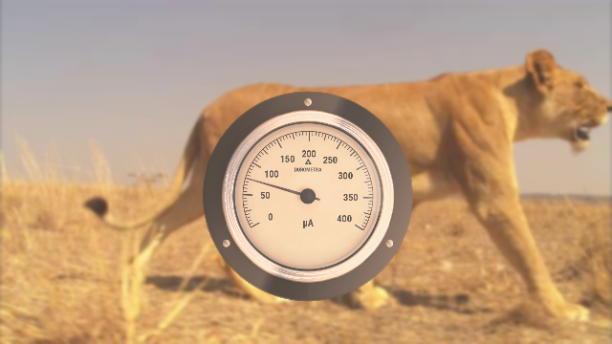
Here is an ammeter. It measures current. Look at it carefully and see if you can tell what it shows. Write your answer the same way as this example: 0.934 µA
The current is 75 µA
